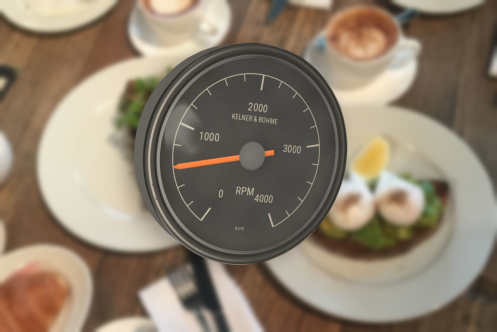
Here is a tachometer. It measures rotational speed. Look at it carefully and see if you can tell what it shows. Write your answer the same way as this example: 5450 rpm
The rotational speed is 600 rpm
